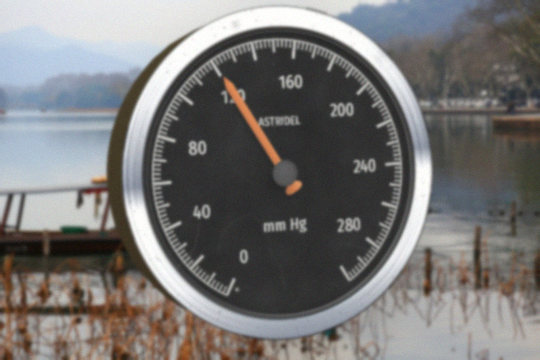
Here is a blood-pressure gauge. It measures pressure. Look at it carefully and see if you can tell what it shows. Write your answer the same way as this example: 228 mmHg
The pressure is 120 mmHg
